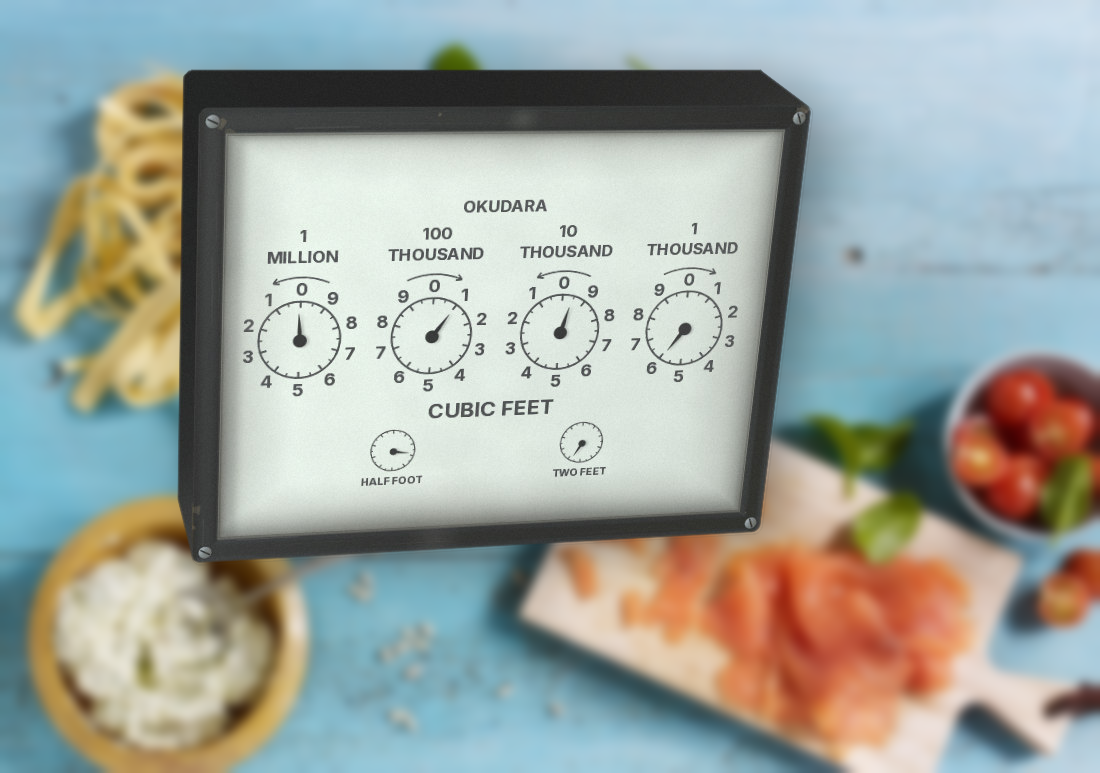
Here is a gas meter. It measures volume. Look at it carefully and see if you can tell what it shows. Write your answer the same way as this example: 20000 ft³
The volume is 9600 ft³
